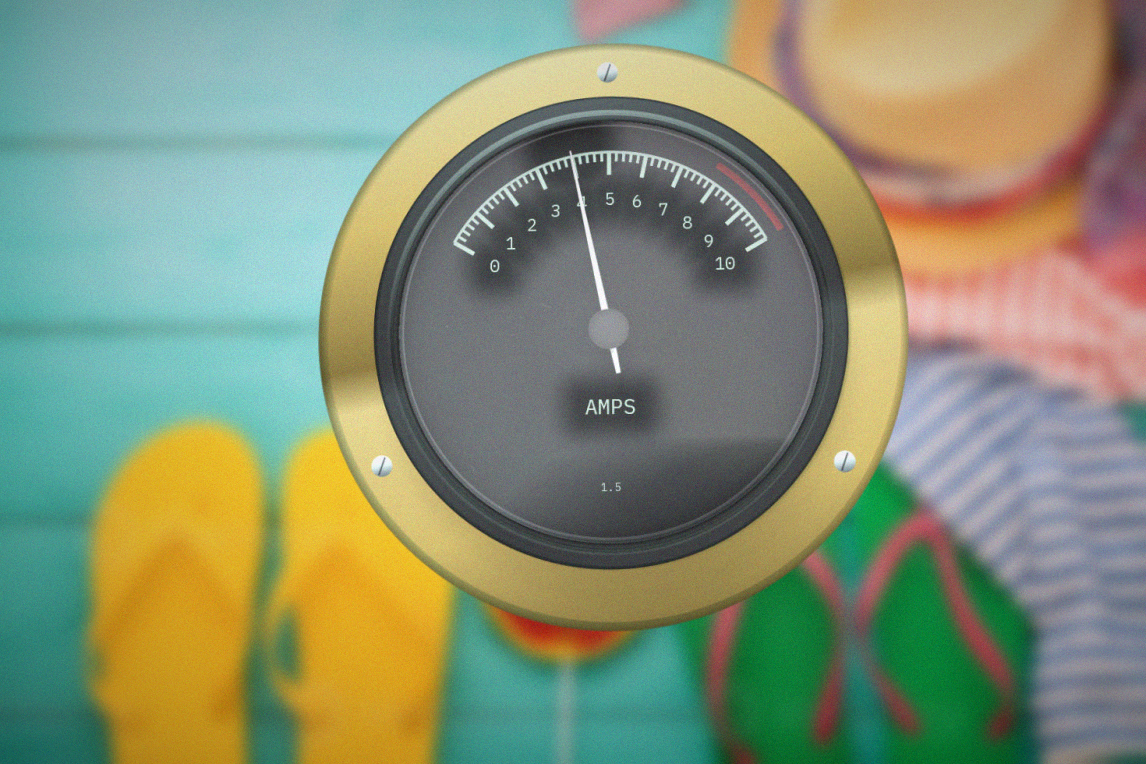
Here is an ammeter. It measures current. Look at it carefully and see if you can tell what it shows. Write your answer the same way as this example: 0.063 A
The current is 4 A
